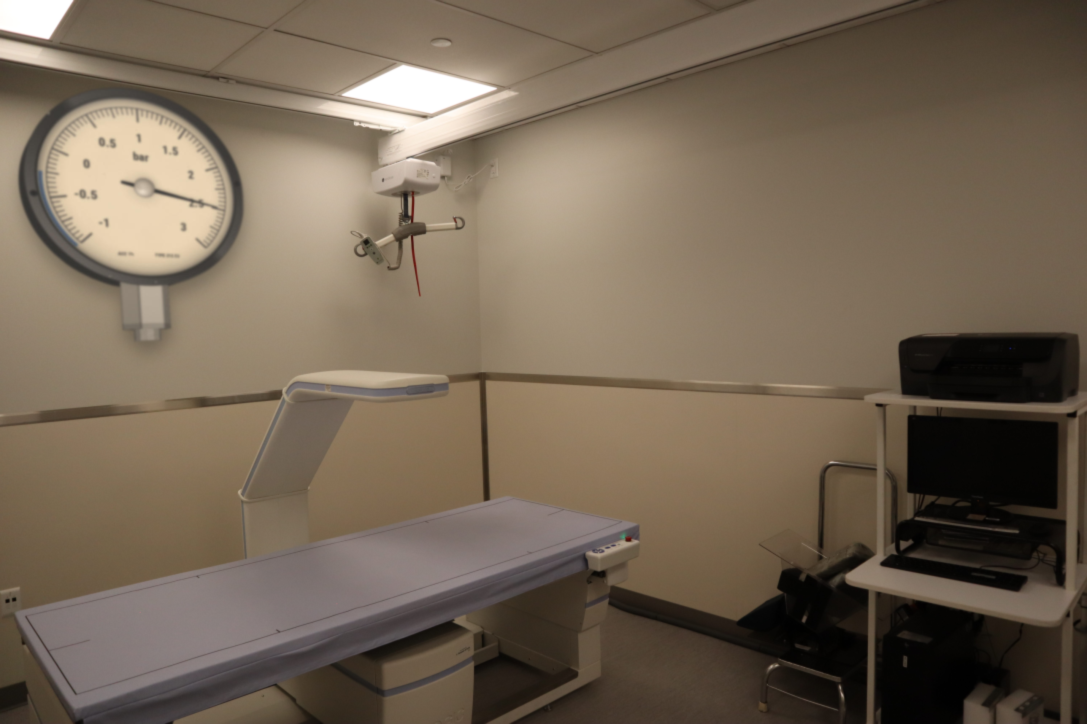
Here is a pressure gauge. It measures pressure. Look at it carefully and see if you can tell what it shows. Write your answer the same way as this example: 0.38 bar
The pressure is 2.5 bar
